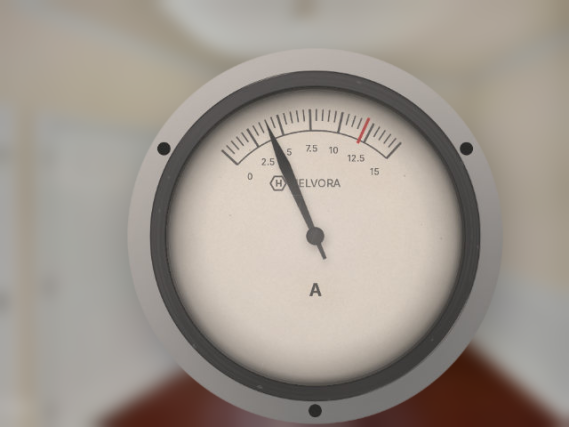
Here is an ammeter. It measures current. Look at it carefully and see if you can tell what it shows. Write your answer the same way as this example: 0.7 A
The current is 4 A
